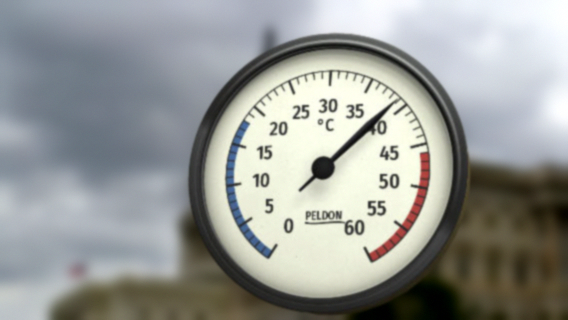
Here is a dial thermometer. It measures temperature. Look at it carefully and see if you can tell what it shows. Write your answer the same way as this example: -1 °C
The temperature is 39 °C
